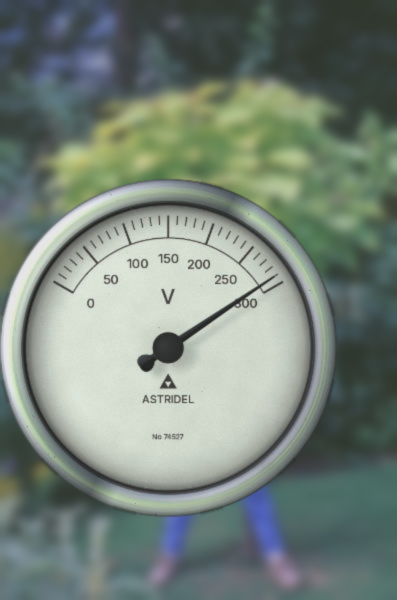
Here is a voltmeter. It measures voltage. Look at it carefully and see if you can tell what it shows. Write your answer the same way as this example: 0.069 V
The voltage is 290 V
